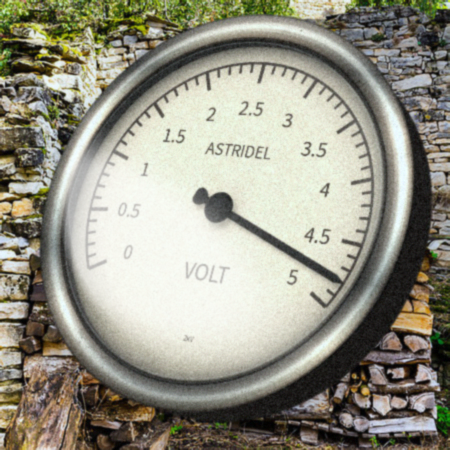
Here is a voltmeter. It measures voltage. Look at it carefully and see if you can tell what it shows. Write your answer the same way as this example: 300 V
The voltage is 4.8 V
